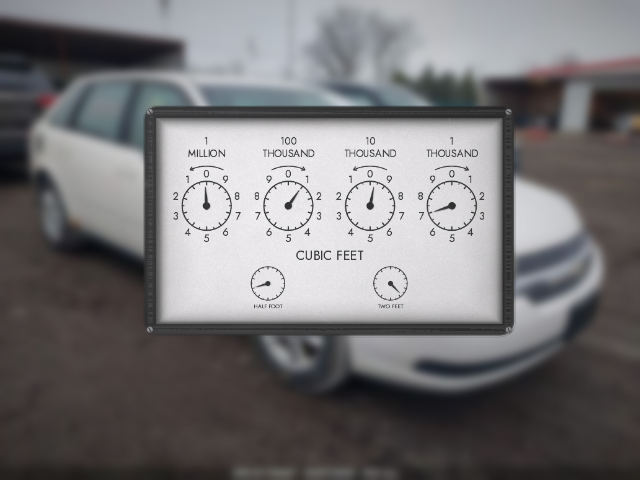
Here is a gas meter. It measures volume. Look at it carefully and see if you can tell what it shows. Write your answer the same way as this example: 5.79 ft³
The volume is 9700 ft³
